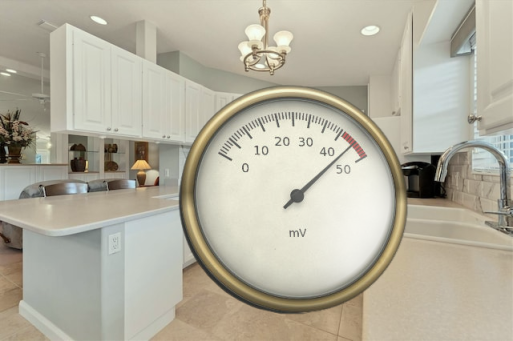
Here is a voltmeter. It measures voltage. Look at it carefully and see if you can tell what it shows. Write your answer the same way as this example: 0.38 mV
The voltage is 45 mV
